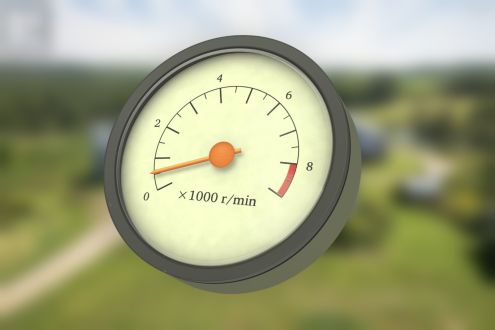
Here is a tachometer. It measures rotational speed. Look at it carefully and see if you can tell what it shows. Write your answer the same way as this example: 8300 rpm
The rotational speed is 500 rpm
